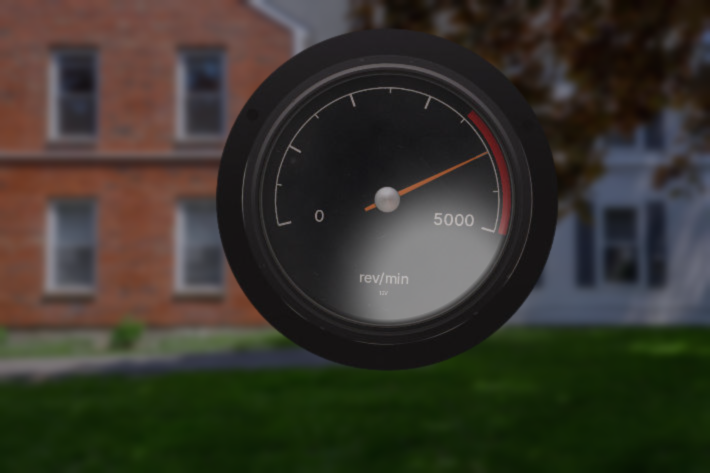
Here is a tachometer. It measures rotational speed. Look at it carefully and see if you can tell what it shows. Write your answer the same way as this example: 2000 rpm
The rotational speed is 4000 rpm
